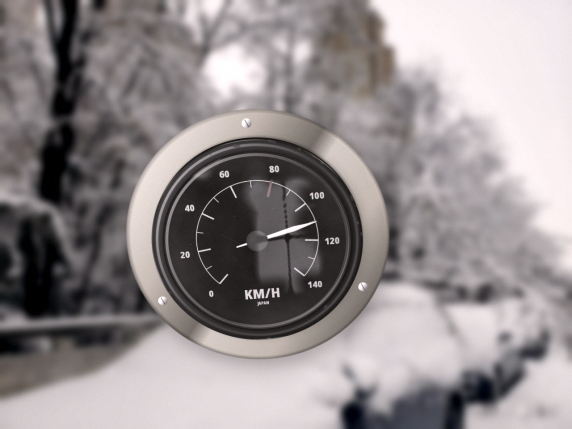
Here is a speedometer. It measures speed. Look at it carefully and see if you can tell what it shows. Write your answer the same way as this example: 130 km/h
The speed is 110 km/h
